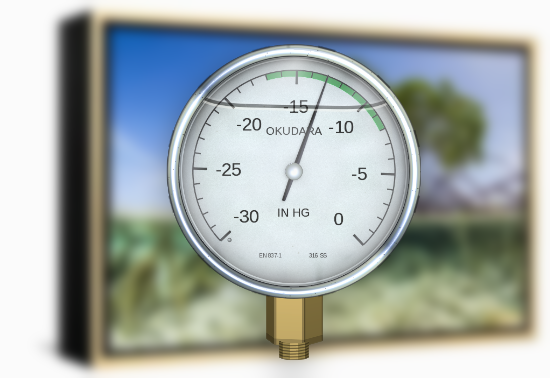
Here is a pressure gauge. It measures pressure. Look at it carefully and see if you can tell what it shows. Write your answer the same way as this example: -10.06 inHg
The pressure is -13 inHg
